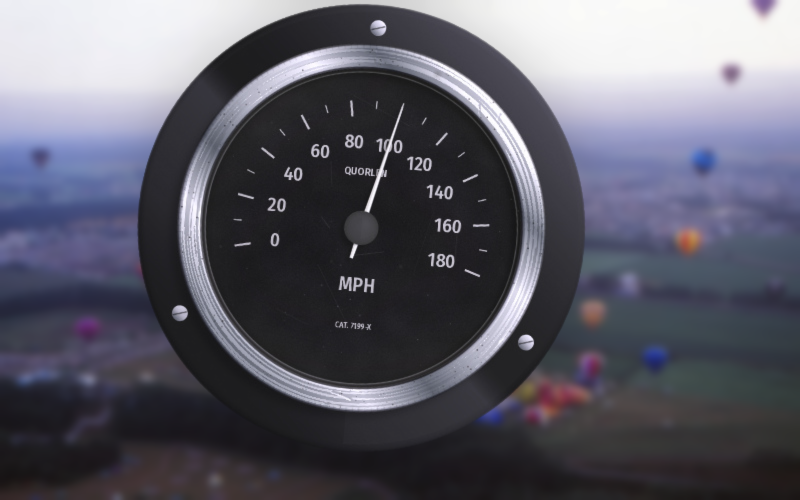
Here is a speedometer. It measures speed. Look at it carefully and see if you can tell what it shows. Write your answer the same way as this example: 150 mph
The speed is 100 mph
